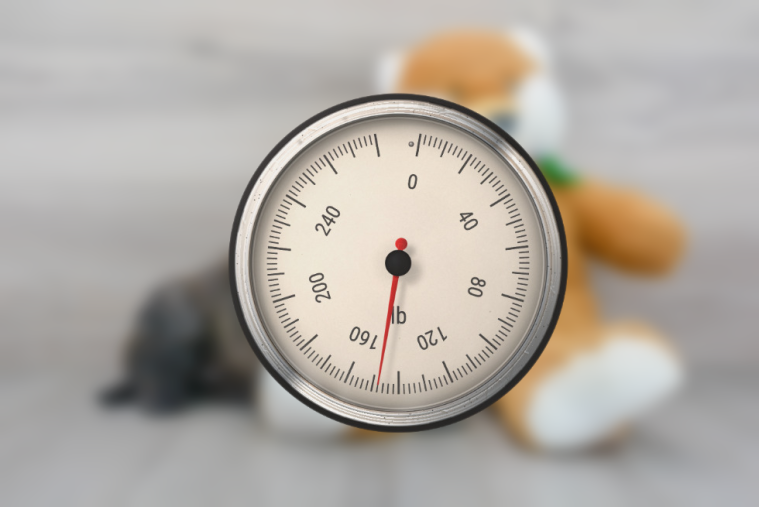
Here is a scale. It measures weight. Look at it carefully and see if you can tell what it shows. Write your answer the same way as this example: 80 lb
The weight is 148 lb
